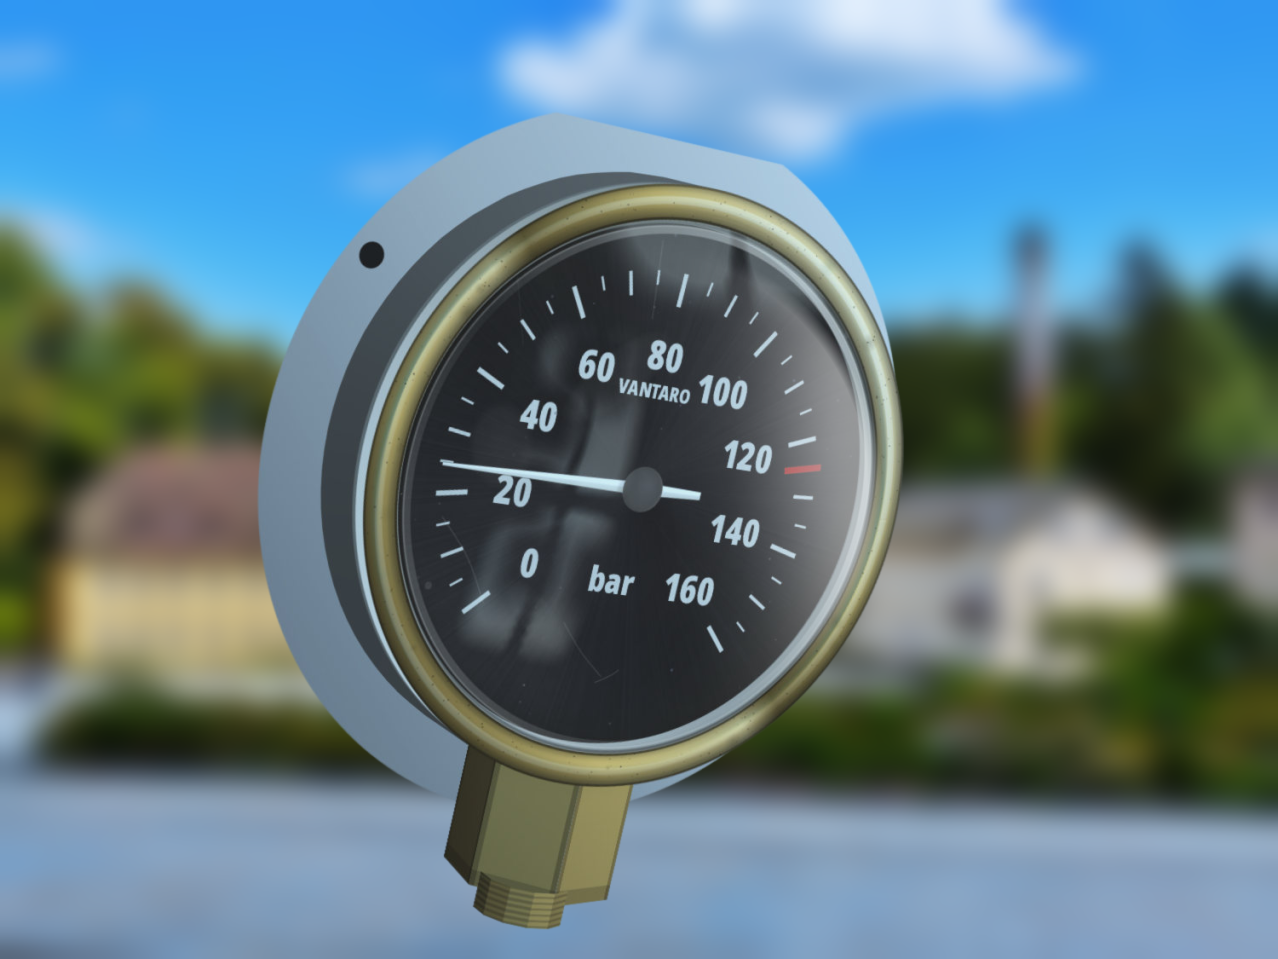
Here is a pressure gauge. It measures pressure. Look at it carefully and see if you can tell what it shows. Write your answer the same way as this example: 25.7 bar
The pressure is 25 bar
